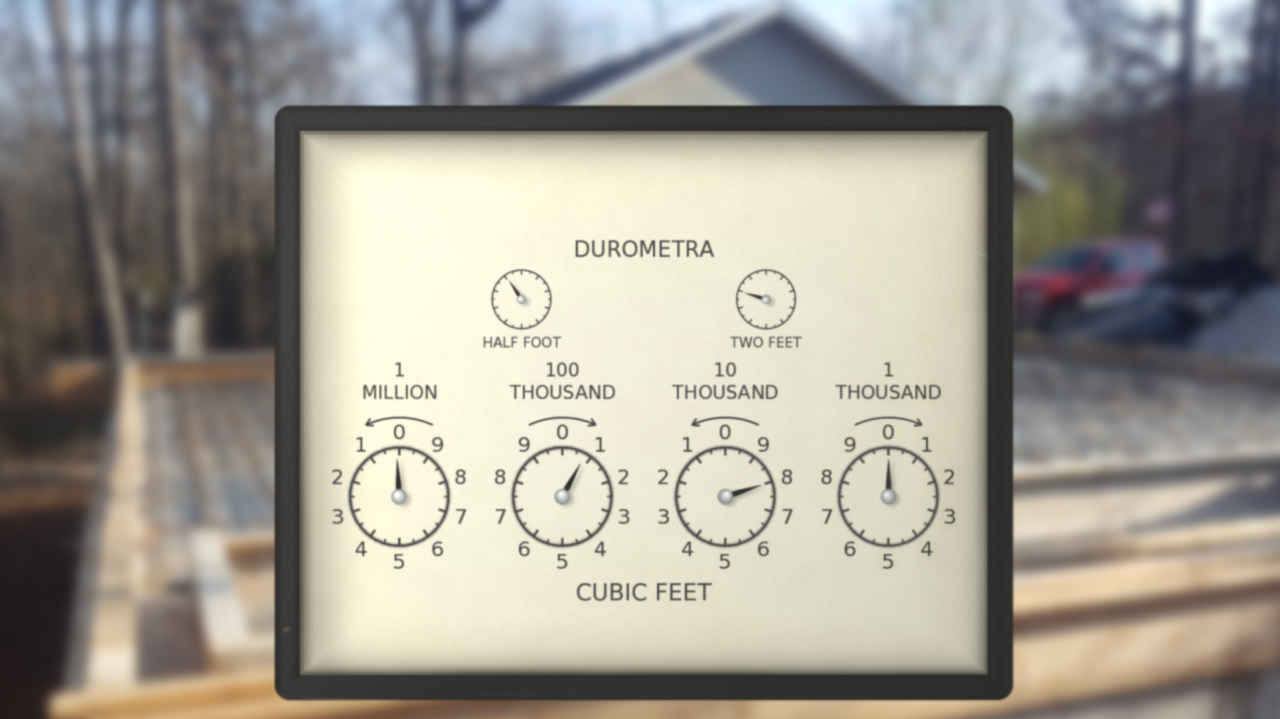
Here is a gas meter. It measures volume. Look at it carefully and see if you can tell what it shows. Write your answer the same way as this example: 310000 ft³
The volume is 8000 ft³
